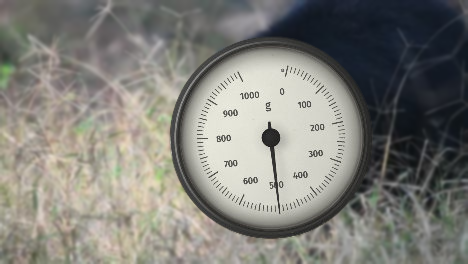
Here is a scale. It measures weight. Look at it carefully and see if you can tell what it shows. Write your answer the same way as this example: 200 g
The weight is 500 g
